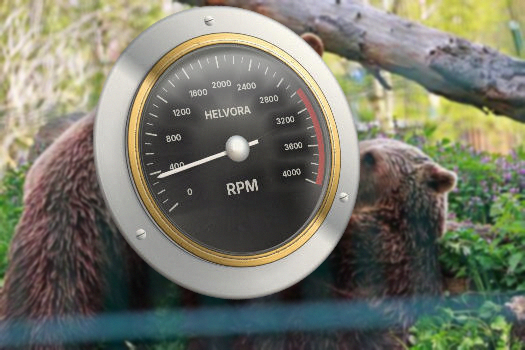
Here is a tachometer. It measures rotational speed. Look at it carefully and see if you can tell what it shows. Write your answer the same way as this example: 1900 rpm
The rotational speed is 350 rpm
